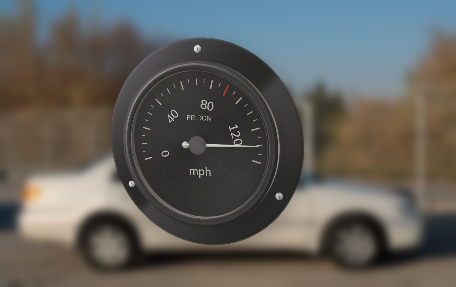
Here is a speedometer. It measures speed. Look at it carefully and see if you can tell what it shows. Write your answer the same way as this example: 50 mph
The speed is 130 mph
